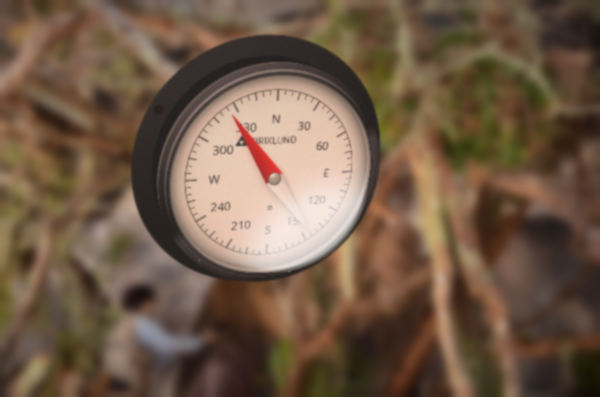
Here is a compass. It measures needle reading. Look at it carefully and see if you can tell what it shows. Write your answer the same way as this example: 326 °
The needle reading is 325 °
